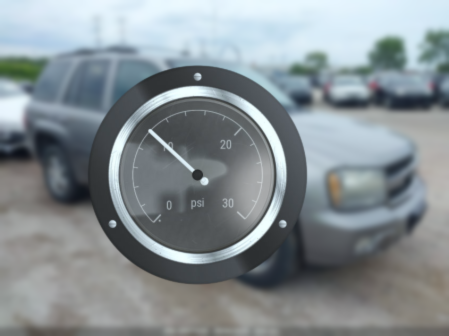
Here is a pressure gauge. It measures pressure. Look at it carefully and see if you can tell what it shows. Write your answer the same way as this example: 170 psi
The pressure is 10 psi
